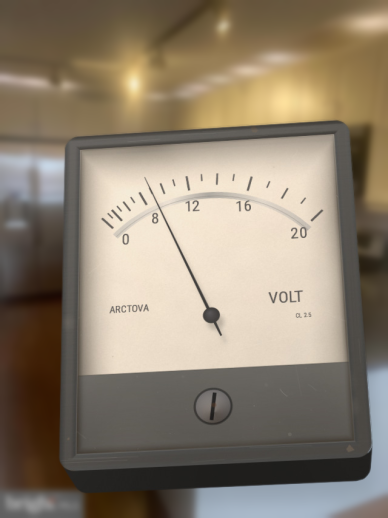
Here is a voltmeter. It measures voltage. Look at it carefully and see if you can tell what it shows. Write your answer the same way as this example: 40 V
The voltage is 9 V
